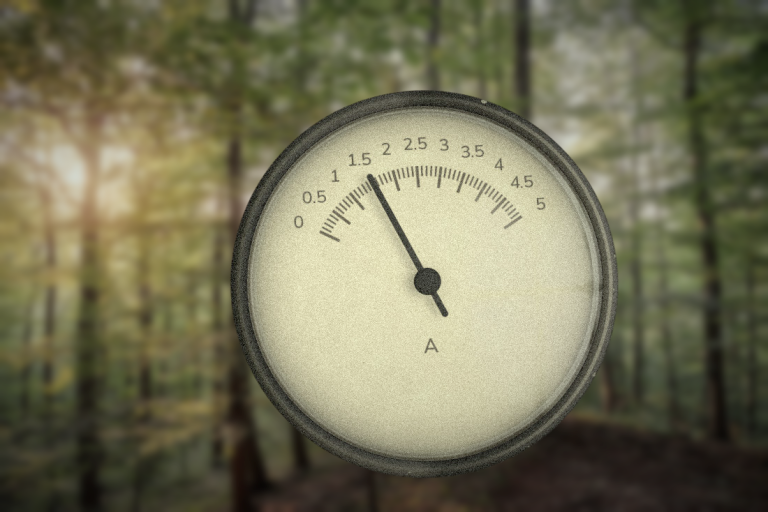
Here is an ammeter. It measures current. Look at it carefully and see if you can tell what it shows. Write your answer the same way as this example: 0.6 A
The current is 1.5 A
